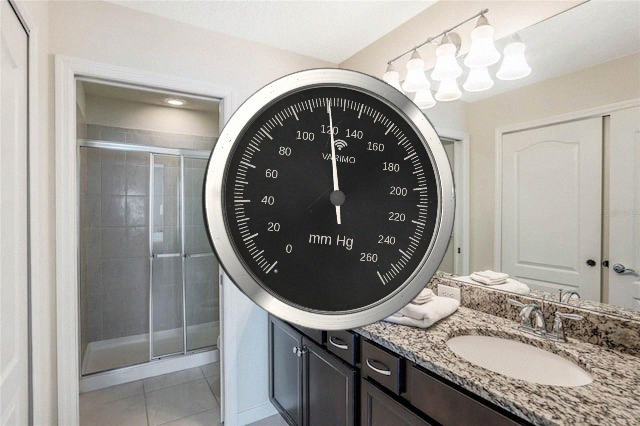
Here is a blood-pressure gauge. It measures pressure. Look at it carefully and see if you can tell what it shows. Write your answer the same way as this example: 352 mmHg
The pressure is 120 mmHg
